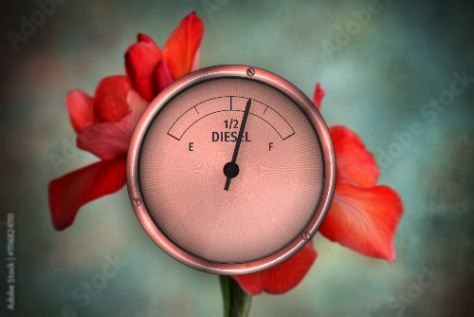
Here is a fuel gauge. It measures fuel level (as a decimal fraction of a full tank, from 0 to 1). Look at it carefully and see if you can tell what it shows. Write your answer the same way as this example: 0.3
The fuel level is 0.625
